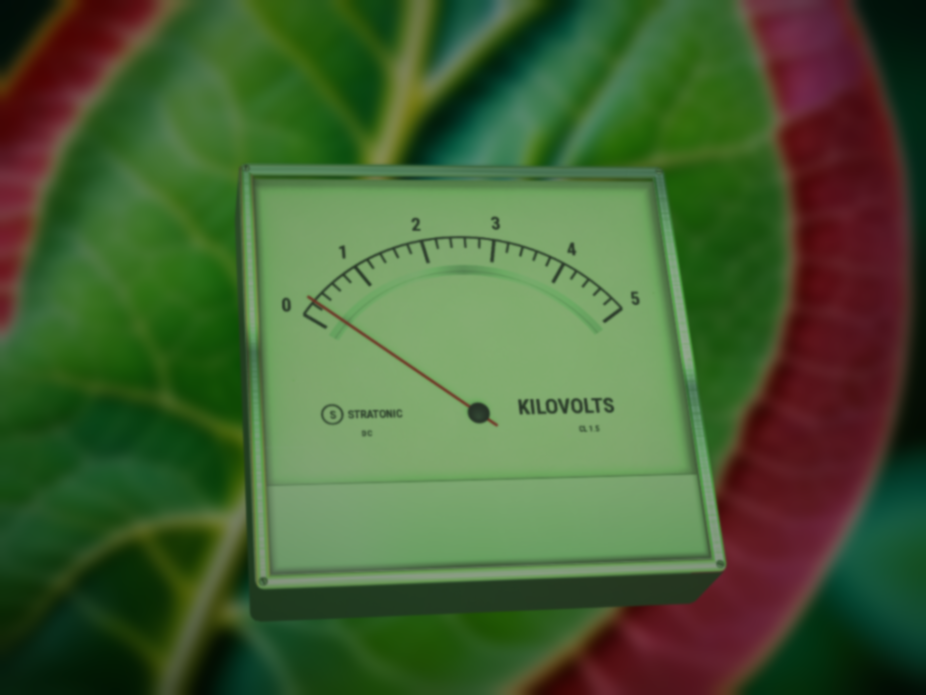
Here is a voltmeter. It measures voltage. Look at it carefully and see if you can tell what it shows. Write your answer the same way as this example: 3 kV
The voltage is 0.2 kV
